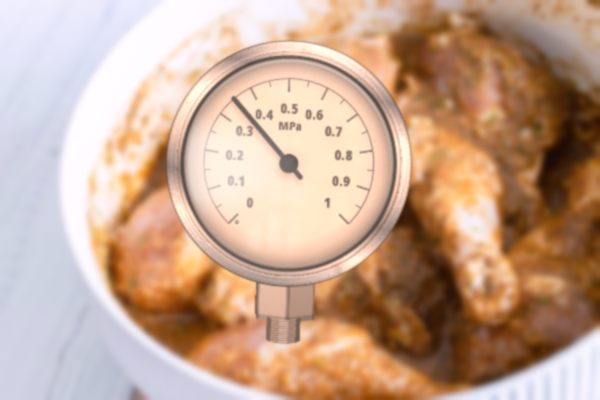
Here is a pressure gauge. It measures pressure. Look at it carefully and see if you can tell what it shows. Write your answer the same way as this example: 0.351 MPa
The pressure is 0.35 MPa
